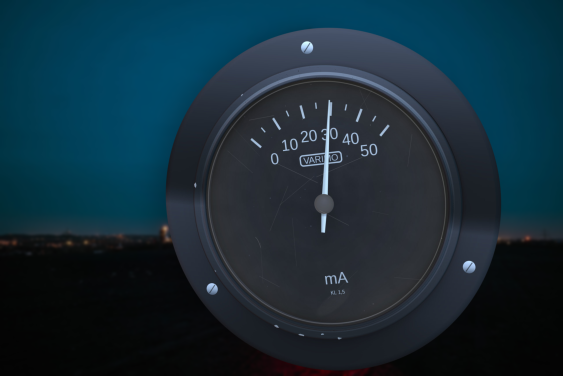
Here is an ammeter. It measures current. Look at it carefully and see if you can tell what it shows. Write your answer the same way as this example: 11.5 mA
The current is 30 mA
